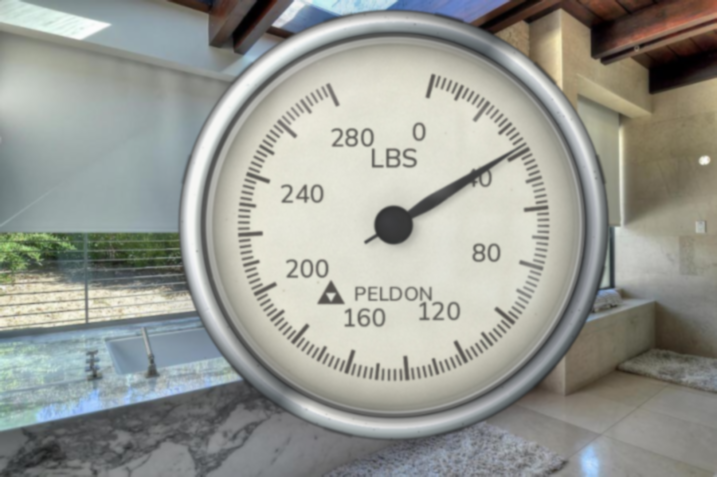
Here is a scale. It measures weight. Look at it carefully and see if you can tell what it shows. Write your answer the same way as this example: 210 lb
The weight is 38 lb
